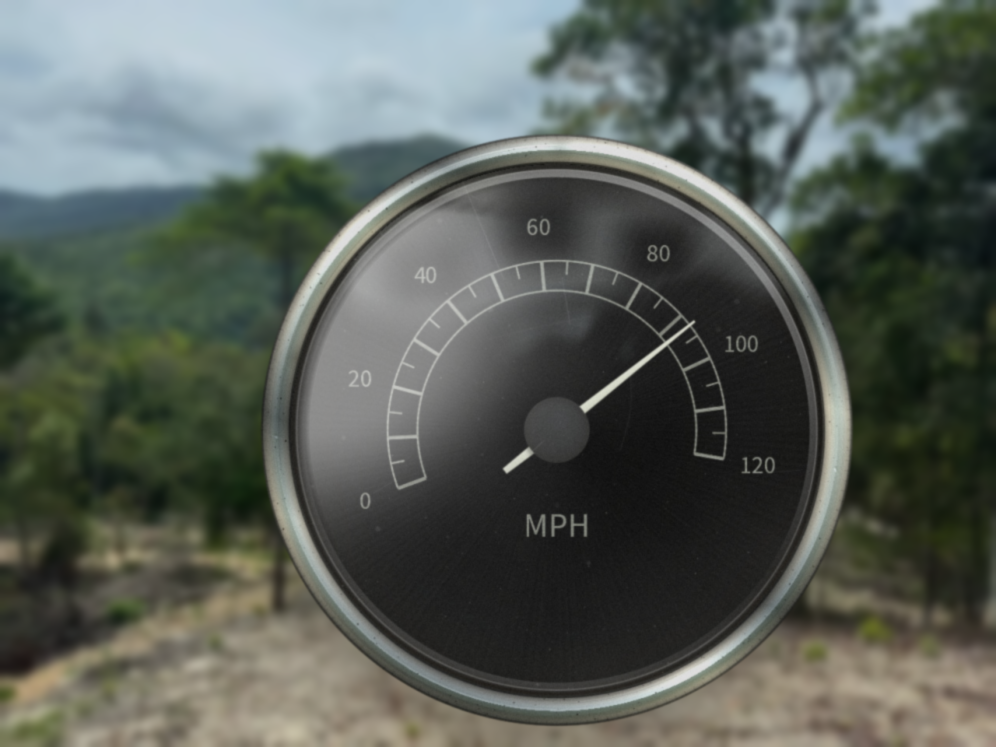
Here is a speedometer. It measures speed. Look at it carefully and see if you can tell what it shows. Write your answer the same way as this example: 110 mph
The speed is 92.5 mph
